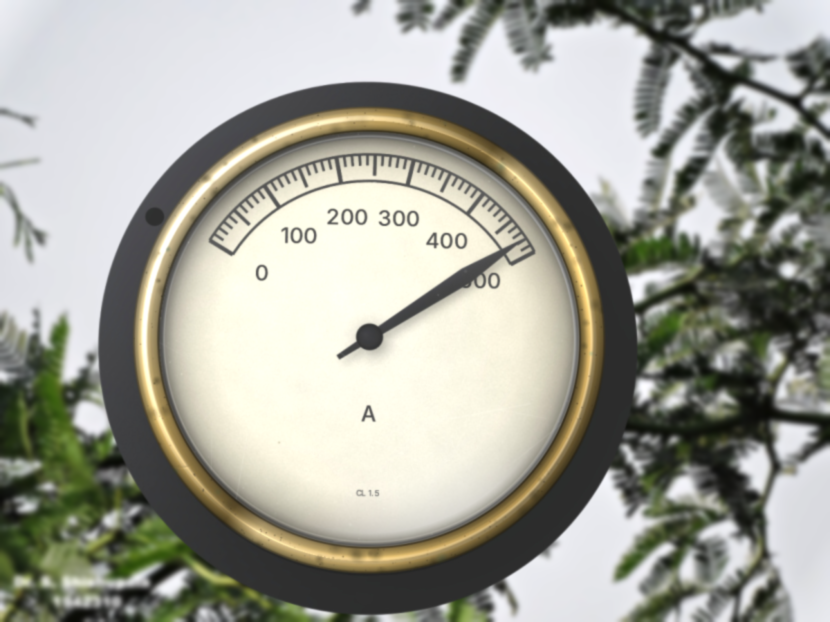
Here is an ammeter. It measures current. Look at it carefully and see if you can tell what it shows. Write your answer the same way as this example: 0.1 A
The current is 480 A
